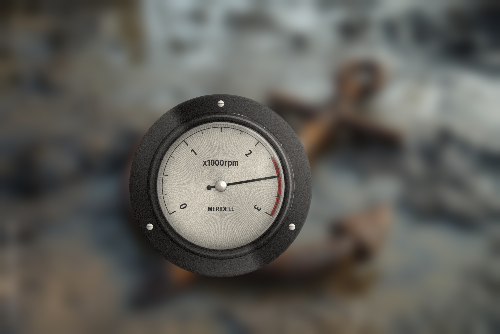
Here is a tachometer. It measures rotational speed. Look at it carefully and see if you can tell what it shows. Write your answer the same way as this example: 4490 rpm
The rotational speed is 2500 rpm
